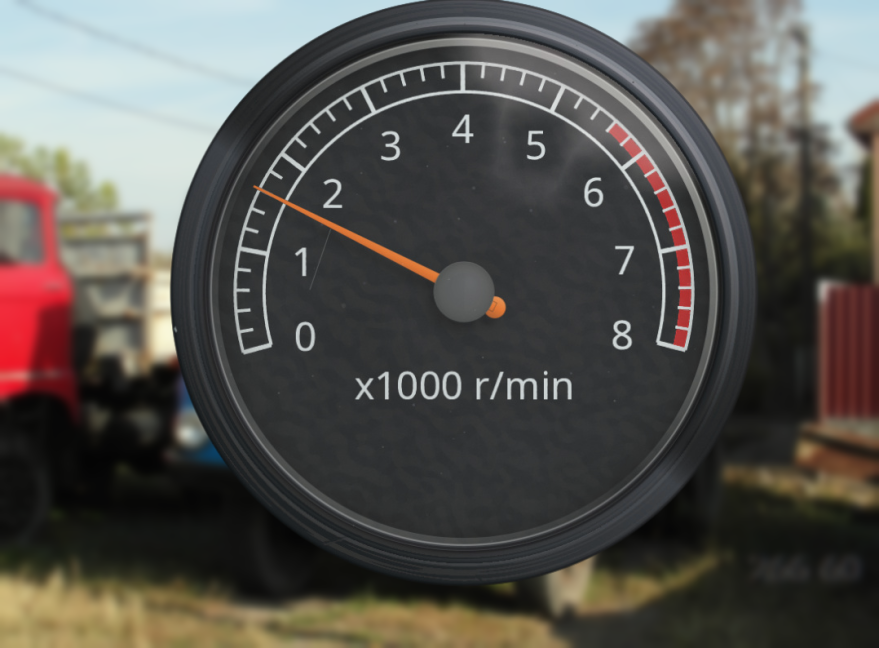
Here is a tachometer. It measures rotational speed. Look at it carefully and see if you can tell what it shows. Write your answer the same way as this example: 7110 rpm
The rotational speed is 1600 rpm
